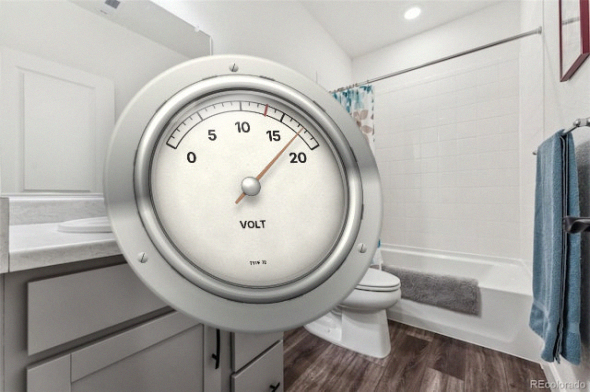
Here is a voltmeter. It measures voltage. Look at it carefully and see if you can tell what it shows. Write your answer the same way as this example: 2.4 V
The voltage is 17.5 V
